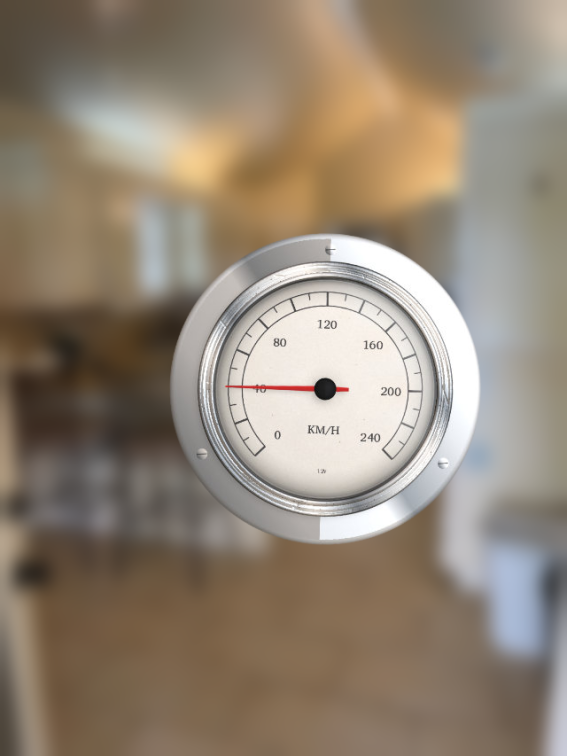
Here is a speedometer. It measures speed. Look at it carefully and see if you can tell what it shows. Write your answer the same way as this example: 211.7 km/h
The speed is 40 km/h
